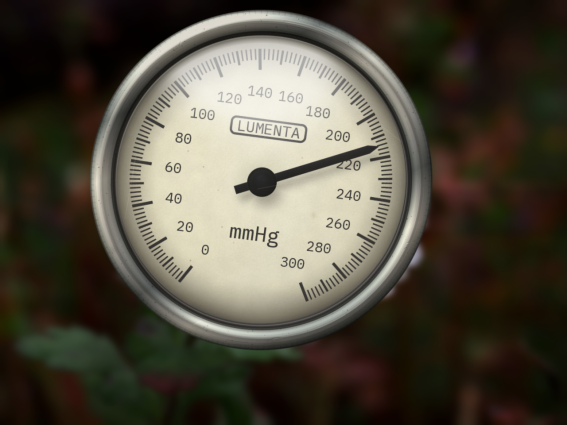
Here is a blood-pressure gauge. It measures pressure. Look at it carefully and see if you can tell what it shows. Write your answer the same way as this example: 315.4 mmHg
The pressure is 214 mmHg
